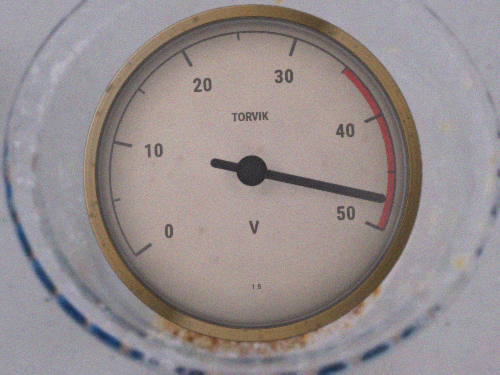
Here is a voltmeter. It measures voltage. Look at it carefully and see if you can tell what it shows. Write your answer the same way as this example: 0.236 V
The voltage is 47.5 V
